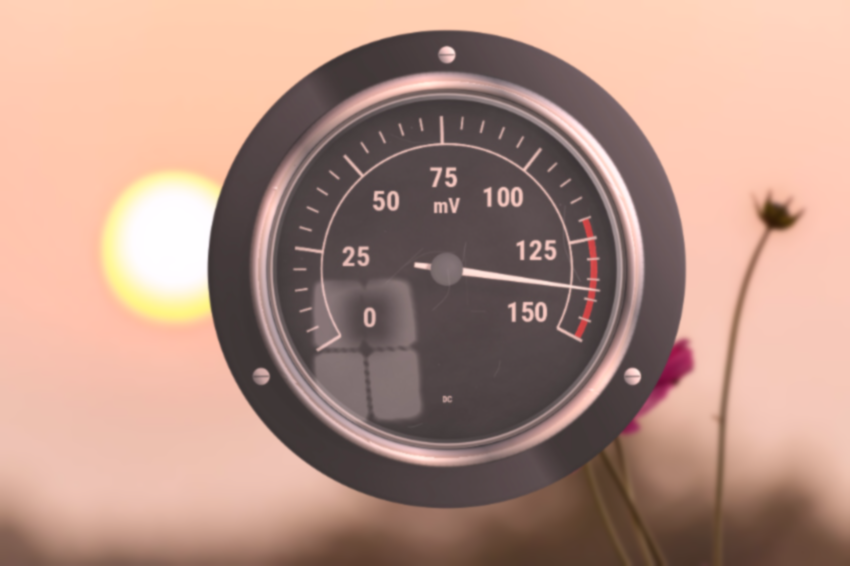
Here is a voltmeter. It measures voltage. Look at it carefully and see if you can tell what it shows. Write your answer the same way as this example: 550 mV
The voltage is 137.5 mV
